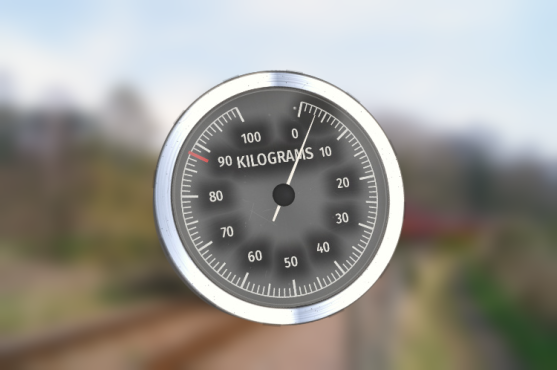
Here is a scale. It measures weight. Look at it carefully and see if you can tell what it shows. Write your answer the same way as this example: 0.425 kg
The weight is 3 kg
